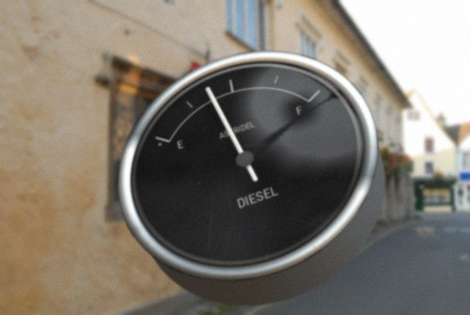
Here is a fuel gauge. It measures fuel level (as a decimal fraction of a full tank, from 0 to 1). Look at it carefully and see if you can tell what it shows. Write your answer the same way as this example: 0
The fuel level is 0.375
